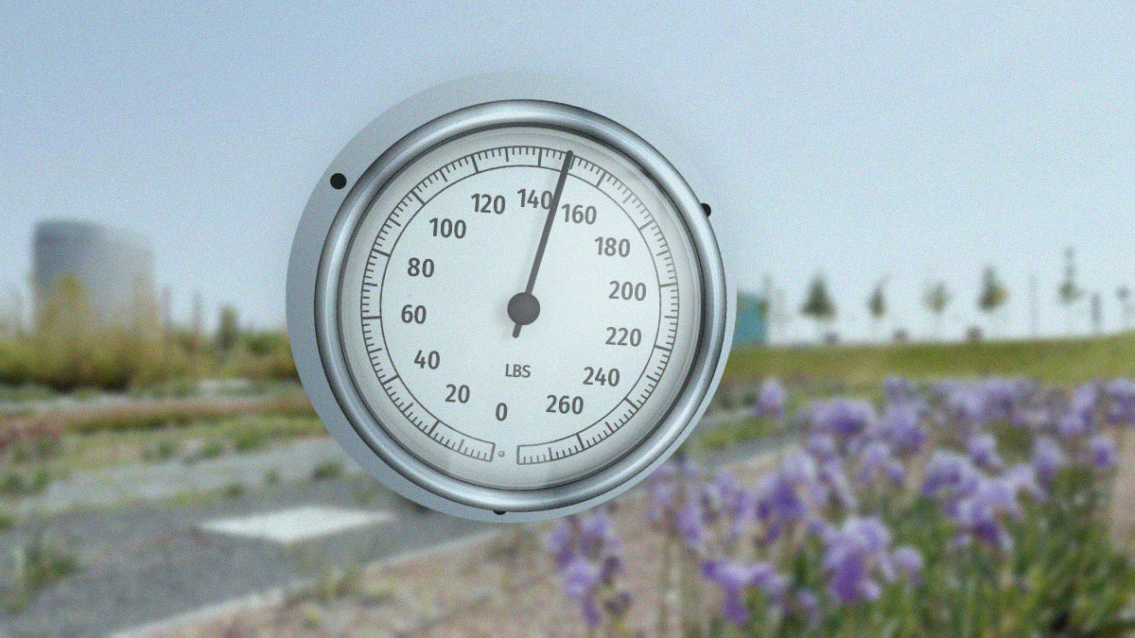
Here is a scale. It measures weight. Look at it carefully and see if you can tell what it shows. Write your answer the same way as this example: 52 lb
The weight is 148 lb
